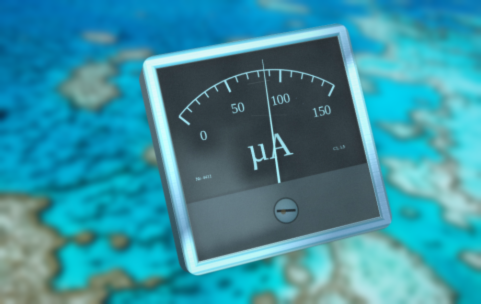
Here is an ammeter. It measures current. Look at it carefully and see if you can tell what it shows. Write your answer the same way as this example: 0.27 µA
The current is 85 µA
